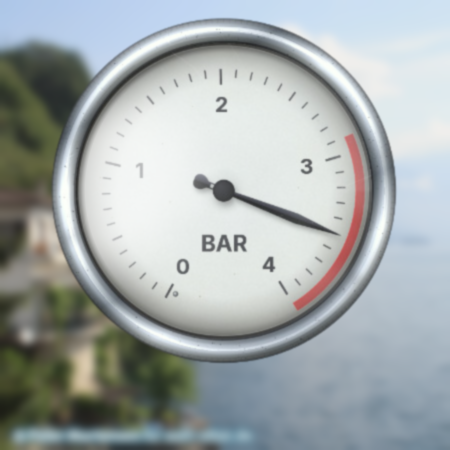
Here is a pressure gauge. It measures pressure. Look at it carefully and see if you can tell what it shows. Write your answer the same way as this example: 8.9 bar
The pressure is 3.5 bar
